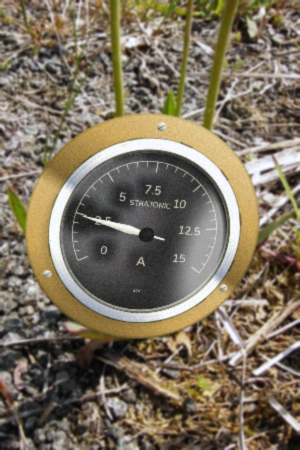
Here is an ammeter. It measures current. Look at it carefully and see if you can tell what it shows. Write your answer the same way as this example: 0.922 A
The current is 2.5 A
